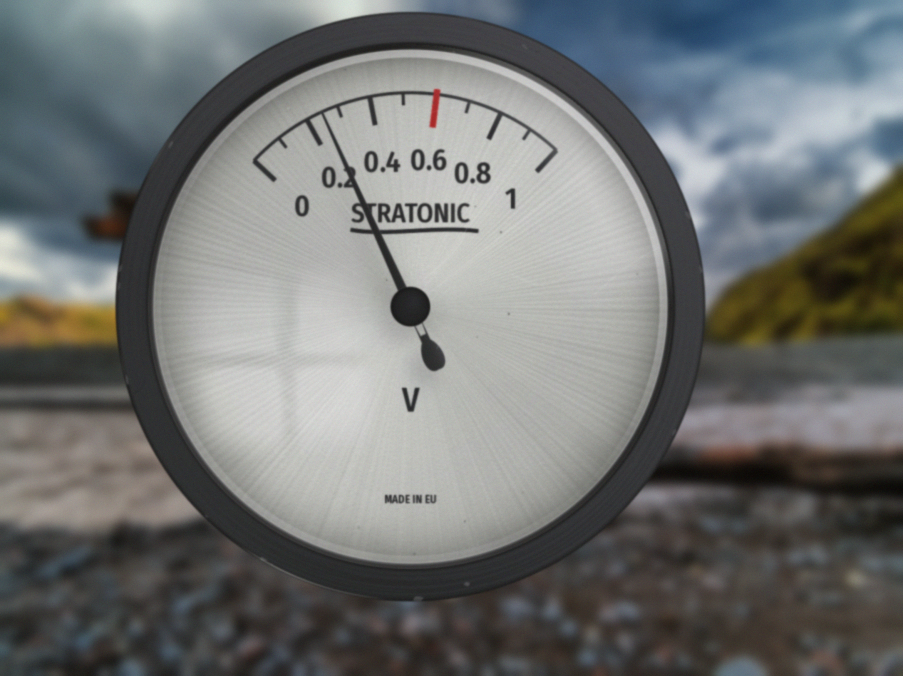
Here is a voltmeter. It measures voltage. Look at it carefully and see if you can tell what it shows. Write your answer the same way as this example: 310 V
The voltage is 0.25 V
